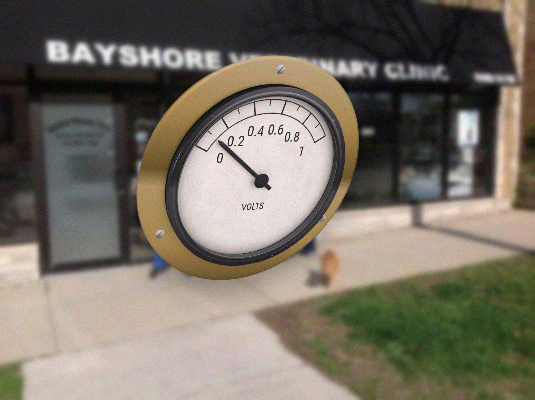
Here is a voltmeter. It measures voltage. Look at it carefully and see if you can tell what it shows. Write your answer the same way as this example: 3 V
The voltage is 0.1 V
